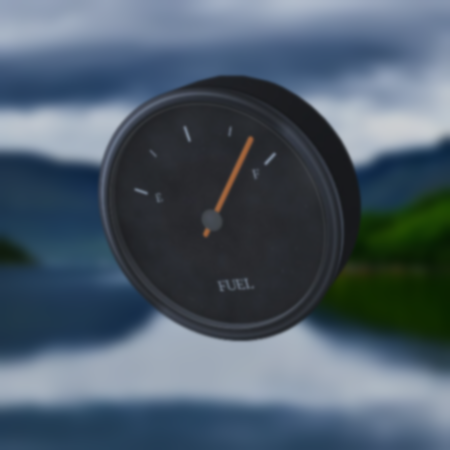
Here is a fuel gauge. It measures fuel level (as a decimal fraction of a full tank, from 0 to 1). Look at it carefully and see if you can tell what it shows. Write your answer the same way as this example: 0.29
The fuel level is 0.875
